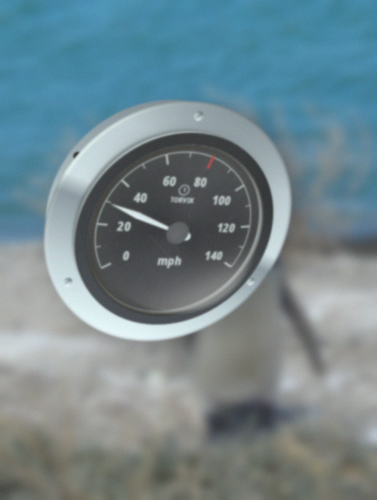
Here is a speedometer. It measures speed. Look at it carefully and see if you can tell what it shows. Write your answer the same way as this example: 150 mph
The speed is 30 mph
